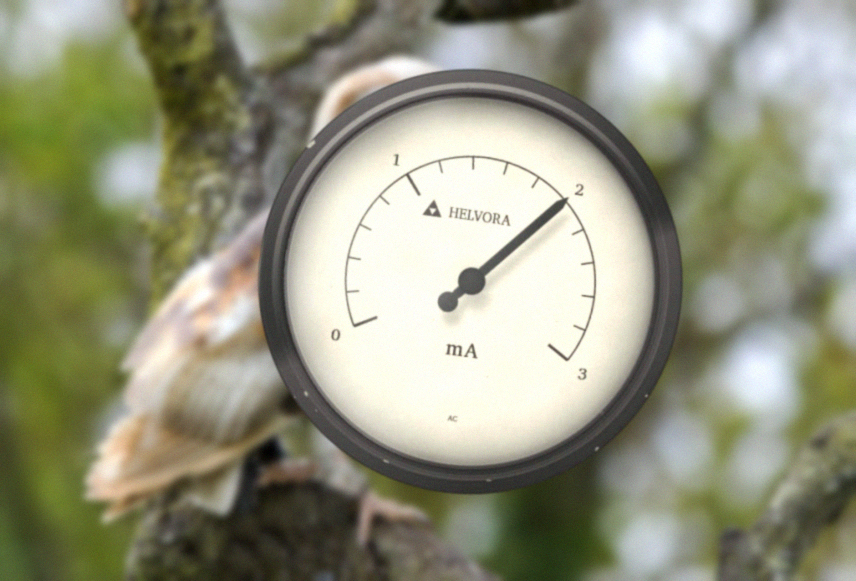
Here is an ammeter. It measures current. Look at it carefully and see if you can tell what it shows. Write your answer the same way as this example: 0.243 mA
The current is 2 mA
